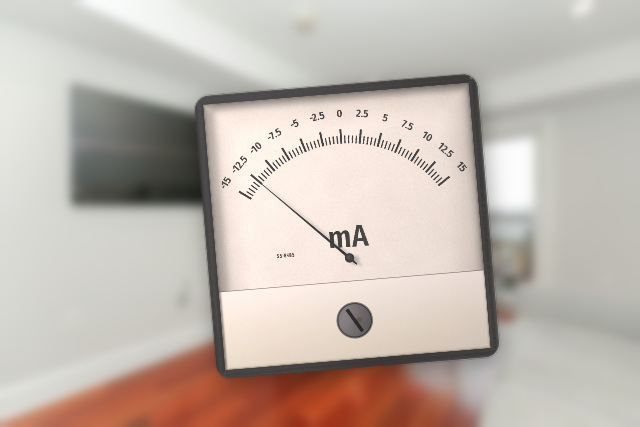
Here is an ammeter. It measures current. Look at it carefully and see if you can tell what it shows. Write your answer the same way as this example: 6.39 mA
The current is -12.5 mA
